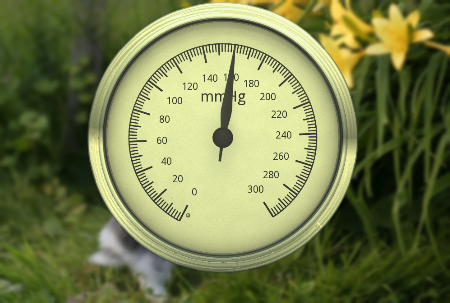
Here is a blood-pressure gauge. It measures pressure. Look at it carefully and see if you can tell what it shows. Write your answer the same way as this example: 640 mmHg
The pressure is 160 mmHg
